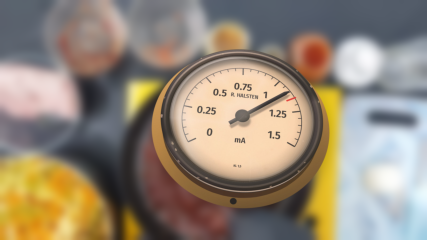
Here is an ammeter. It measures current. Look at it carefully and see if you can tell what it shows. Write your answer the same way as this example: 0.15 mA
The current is 1.1 mA
